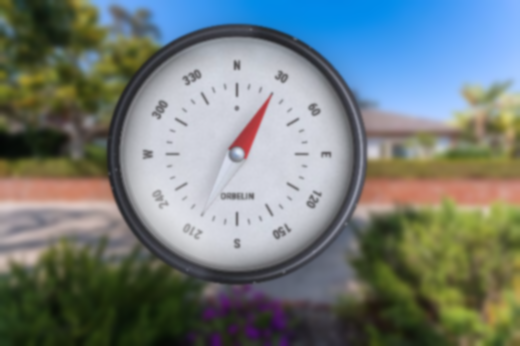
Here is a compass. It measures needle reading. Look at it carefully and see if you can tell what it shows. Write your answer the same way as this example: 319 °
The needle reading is 30 °
